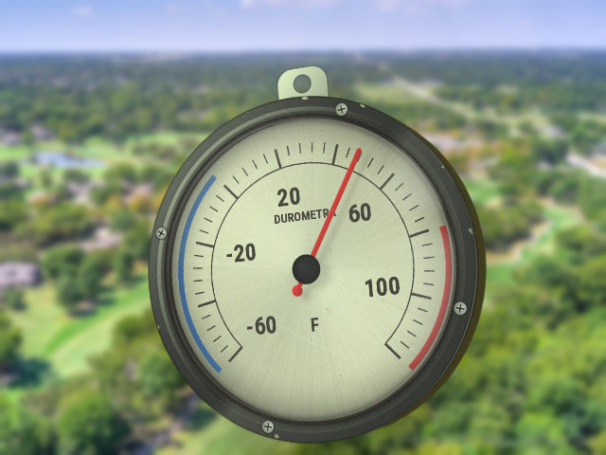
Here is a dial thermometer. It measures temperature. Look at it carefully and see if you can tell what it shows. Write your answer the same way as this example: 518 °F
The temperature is 48 °F
